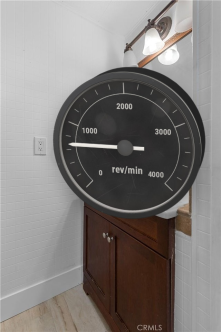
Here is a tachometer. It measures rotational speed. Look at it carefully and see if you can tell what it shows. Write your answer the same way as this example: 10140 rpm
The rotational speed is 700 rpm
